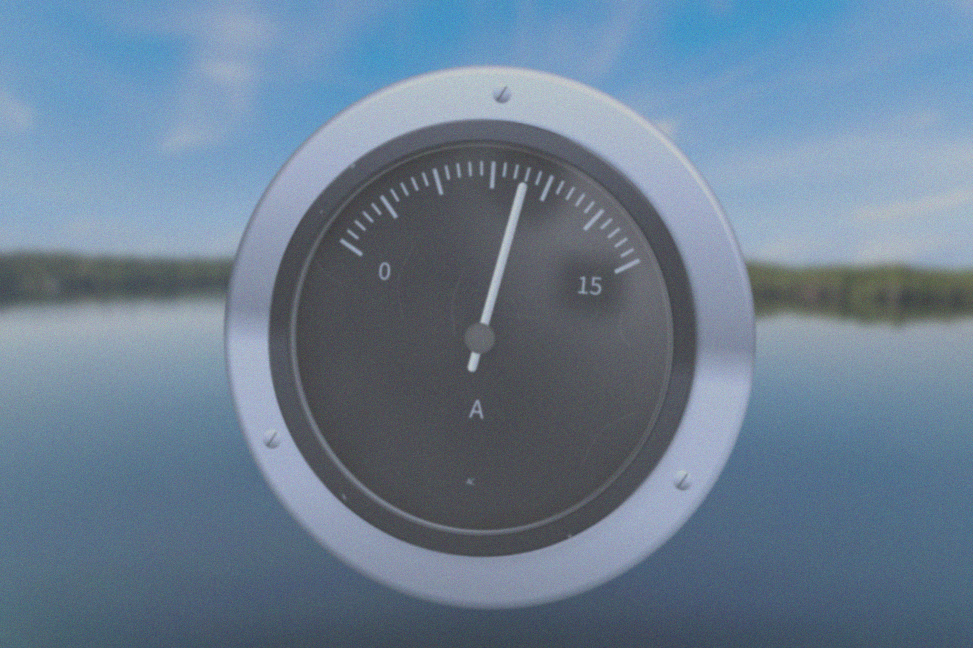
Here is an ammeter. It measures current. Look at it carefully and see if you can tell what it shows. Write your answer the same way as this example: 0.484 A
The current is 9 A
